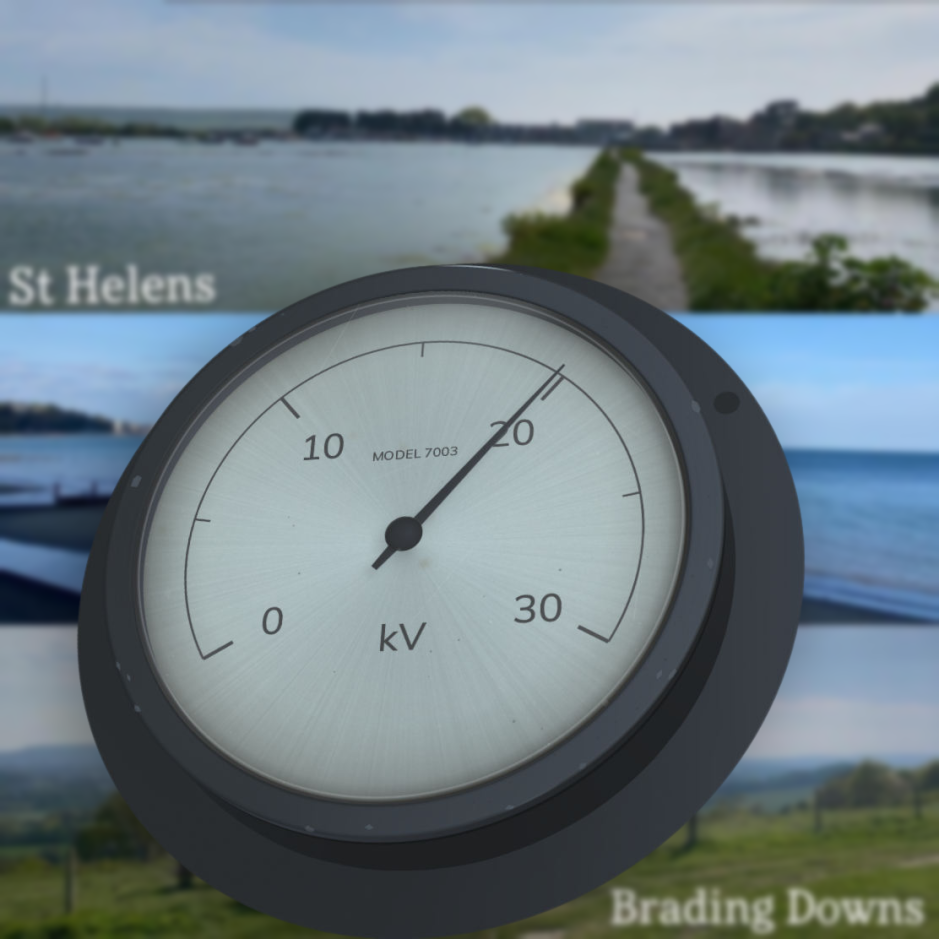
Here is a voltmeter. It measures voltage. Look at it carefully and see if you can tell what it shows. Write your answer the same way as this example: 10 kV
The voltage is 20 kV
